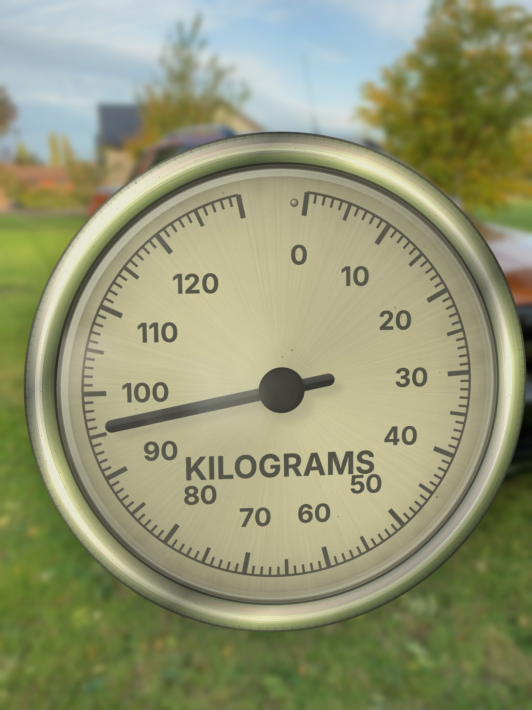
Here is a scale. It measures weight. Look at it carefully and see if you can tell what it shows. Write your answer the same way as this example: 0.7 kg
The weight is 96 kg
